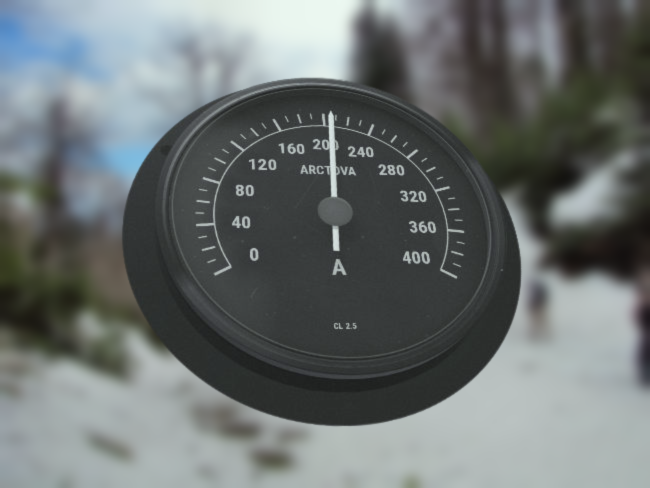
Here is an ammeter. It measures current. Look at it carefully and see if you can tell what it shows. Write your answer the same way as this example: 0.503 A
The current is 205 A
